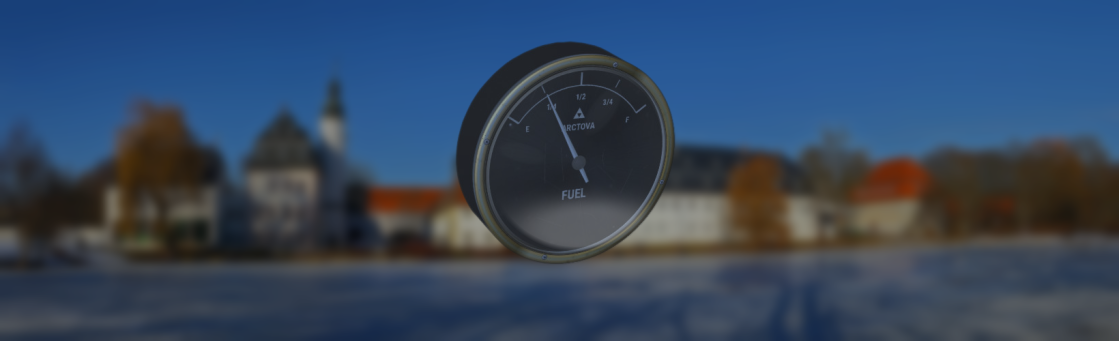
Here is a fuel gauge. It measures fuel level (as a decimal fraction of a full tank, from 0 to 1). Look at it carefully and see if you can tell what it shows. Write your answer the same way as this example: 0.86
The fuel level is 0.25
